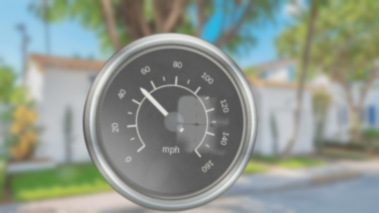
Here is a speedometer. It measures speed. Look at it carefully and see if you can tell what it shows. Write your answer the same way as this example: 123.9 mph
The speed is 50 mph
